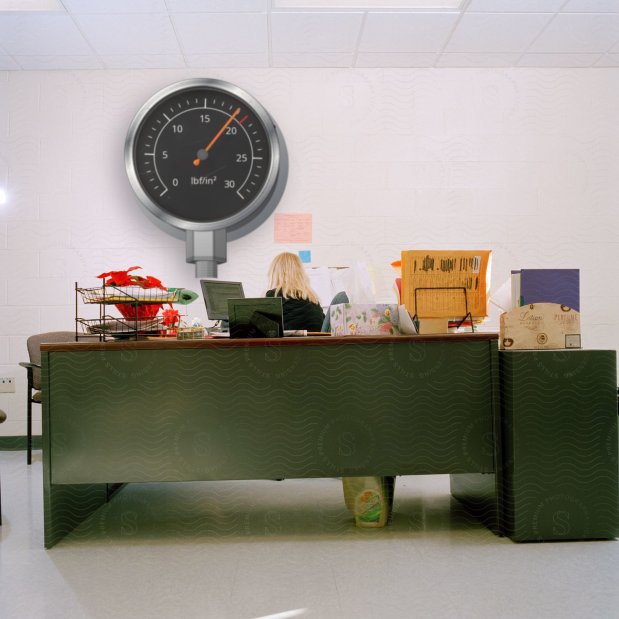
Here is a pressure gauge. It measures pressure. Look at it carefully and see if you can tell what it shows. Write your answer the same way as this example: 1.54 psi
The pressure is 19 psi
